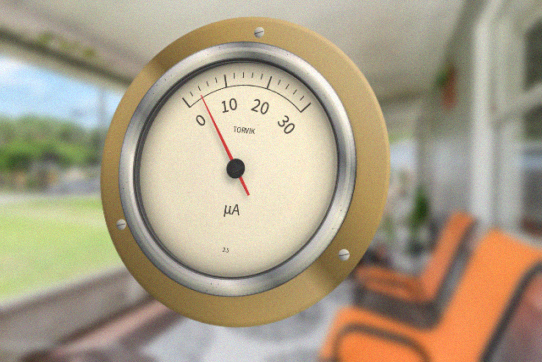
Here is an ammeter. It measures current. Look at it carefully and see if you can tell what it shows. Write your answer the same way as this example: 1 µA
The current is 4 µA
